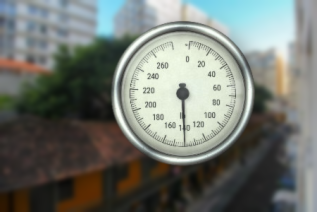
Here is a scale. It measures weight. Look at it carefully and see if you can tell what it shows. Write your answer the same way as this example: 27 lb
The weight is 140 lb
